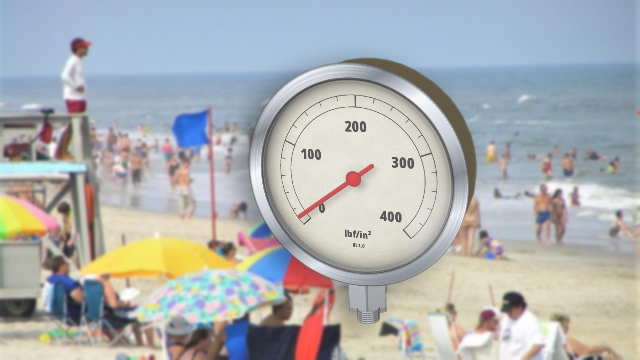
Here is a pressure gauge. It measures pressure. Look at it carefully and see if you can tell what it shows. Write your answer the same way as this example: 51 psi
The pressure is 10 psi
